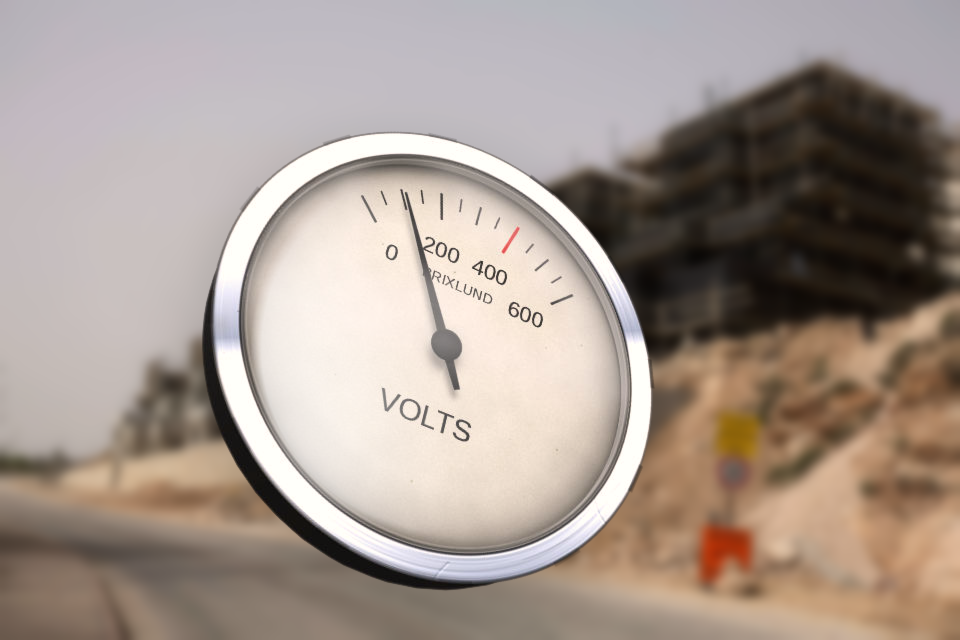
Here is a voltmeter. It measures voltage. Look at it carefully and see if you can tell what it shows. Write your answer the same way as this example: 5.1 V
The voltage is 100 V
